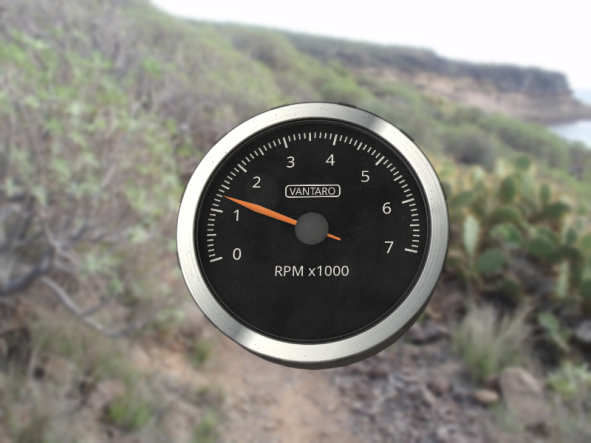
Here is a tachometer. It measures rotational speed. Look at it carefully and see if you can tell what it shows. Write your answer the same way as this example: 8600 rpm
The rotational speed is 1300 rpm
